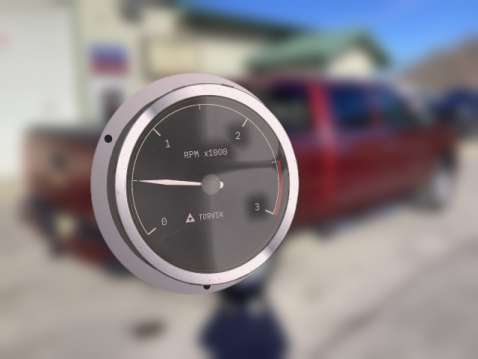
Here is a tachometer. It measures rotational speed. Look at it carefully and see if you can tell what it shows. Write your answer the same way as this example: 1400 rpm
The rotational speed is 500 rpm
